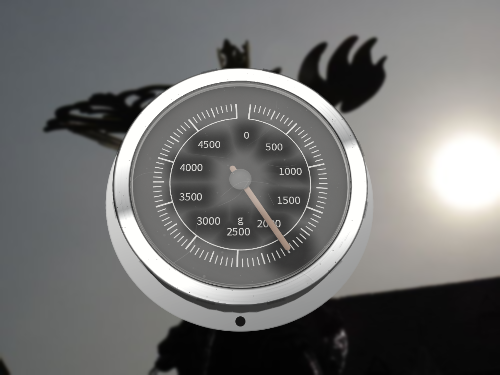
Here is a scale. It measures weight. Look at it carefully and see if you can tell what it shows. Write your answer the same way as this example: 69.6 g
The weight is 2000 g
